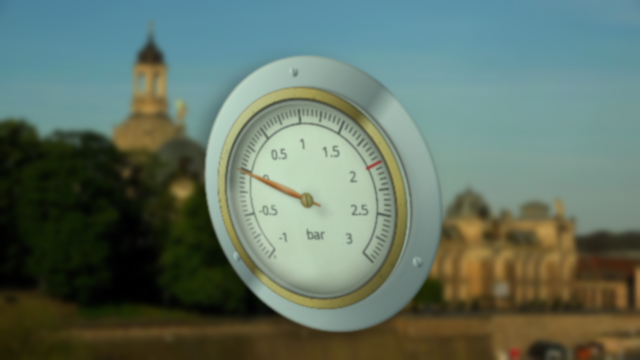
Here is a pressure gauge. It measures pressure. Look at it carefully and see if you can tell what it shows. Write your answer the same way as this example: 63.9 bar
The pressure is 0 bar
